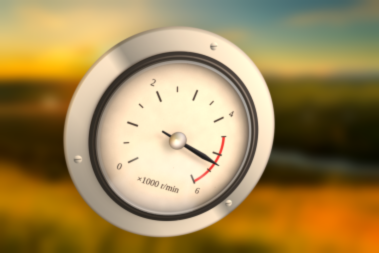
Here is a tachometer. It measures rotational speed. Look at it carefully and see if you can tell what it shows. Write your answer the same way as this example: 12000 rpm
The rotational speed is 5250 rpm
